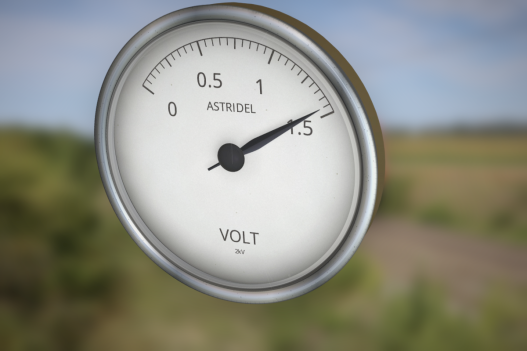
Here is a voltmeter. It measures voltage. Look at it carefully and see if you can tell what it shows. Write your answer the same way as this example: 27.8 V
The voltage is 1.45 V
